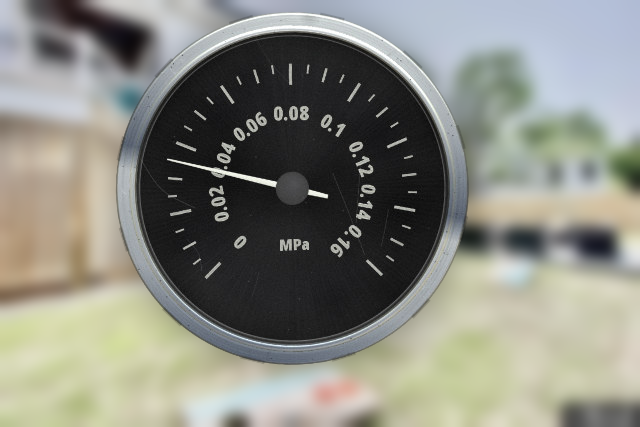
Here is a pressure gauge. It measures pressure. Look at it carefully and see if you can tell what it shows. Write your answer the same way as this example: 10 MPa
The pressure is 0.035 MPa
